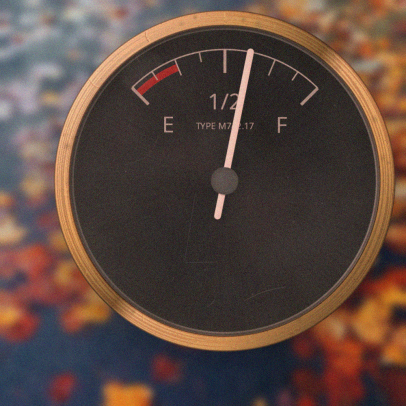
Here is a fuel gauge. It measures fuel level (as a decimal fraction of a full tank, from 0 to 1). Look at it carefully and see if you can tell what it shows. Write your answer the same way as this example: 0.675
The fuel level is 0.625
